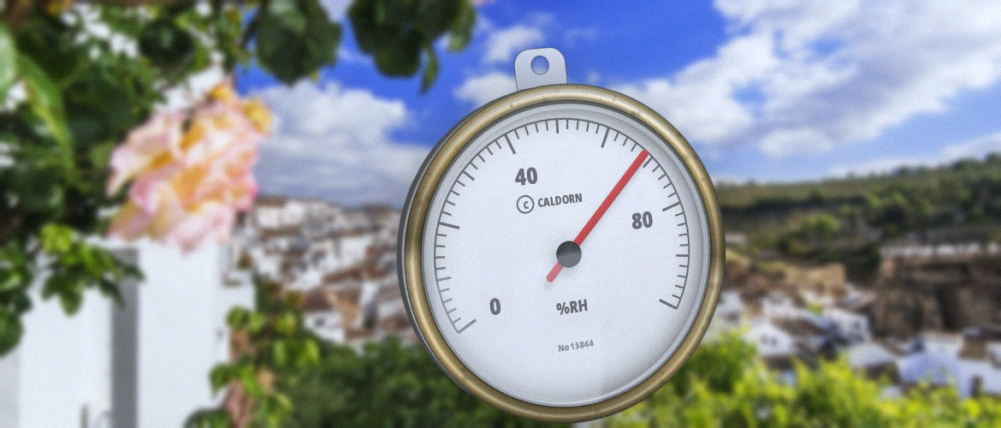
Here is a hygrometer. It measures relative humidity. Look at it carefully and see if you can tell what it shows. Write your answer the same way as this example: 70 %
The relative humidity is 68 %
